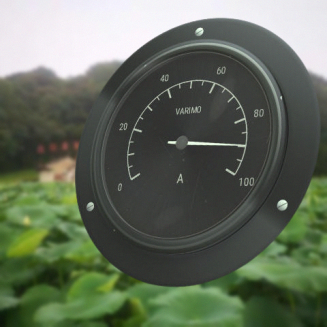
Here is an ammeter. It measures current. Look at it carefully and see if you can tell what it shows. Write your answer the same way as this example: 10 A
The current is 90 A
